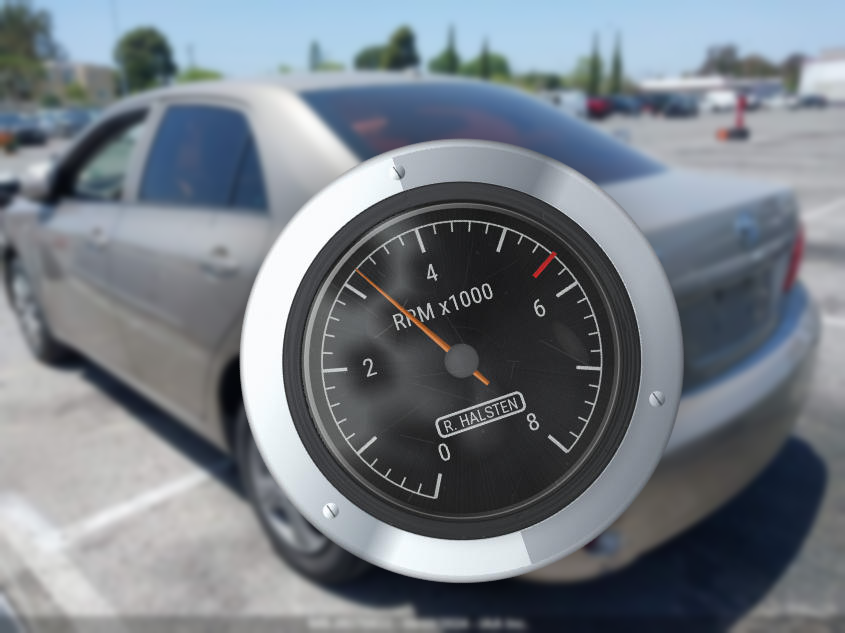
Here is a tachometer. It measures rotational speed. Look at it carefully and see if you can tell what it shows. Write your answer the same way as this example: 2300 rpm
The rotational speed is 3200 rpm
